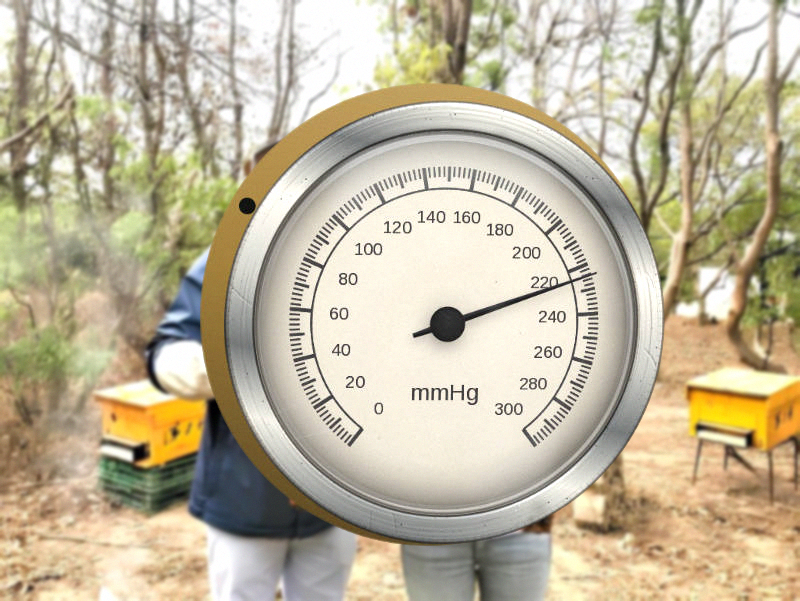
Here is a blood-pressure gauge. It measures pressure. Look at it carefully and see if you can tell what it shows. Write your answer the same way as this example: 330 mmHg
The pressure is 224 mmHg
